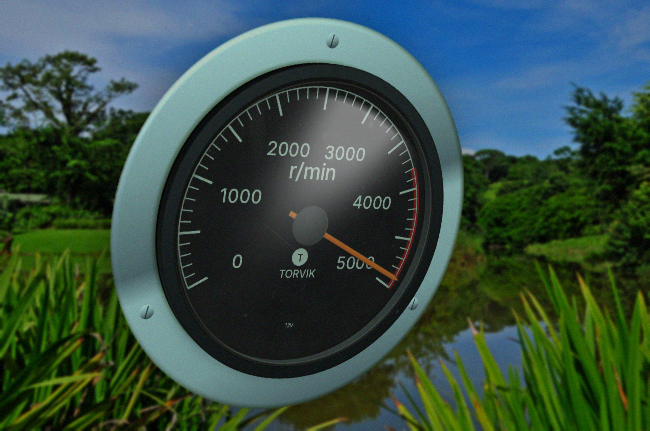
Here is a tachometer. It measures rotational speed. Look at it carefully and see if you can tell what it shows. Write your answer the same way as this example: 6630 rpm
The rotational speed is 4900 rpm
